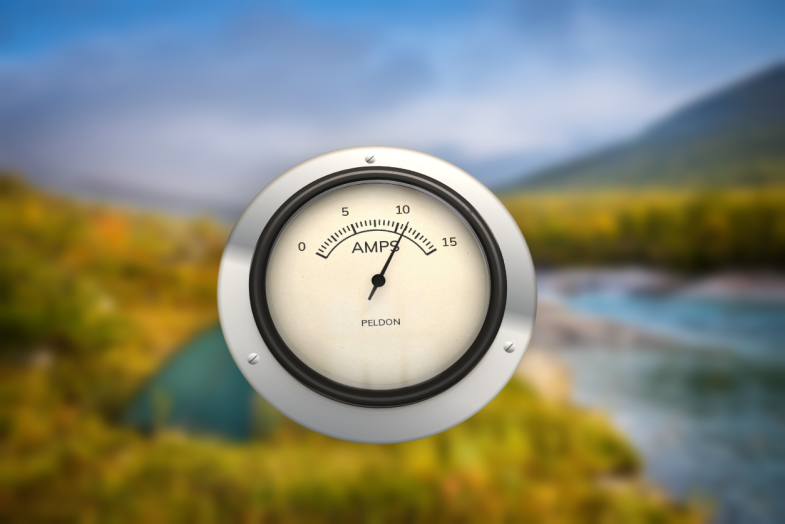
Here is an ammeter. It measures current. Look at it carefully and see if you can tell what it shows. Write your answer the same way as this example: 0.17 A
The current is 11 A
